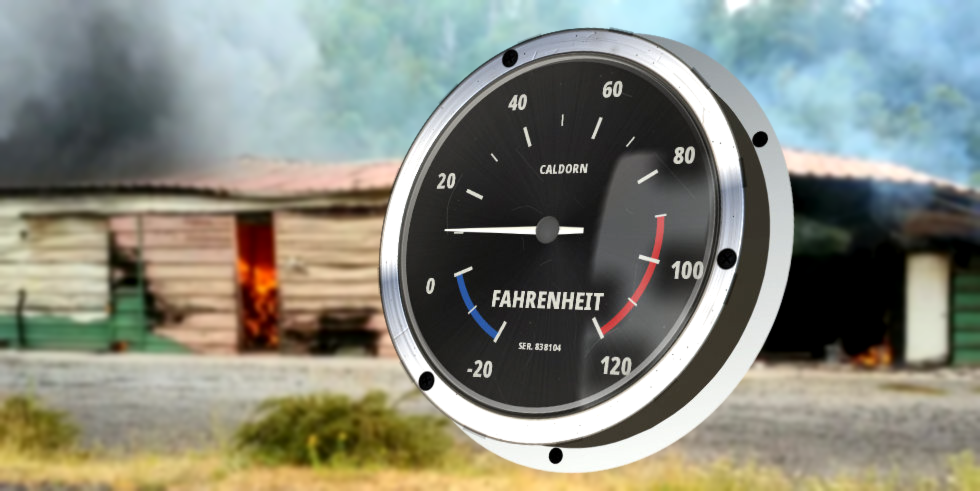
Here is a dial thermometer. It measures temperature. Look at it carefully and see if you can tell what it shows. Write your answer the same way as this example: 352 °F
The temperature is 10 °F
